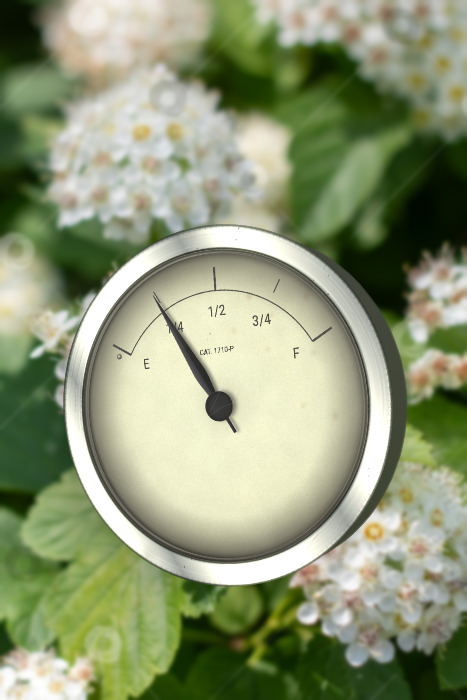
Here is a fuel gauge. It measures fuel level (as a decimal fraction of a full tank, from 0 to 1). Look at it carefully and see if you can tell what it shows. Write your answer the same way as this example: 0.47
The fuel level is 0.25
